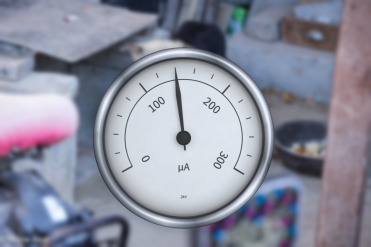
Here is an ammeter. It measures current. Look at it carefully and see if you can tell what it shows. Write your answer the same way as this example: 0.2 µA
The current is 140 µA
